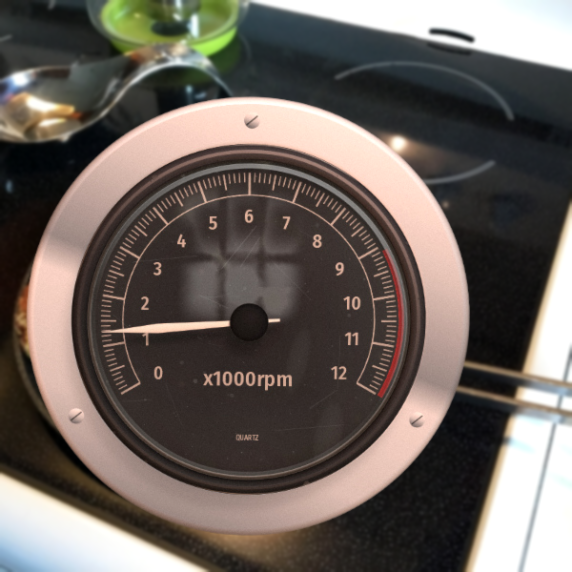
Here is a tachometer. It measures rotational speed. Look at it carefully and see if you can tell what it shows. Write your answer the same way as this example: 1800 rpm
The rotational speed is 1300 rpm
